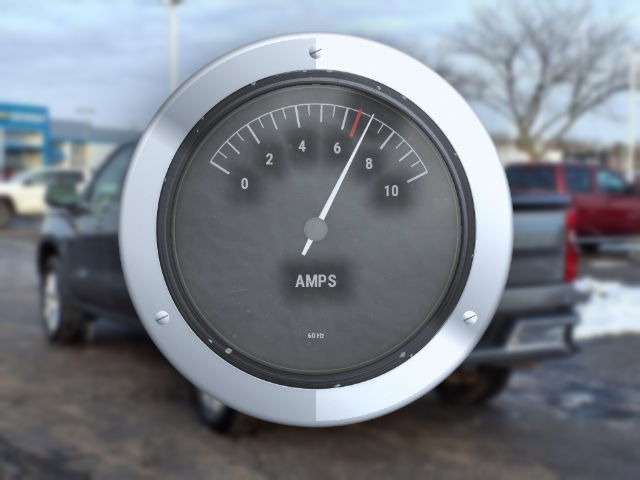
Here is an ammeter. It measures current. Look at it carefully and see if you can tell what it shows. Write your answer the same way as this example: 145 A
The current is 7 A
